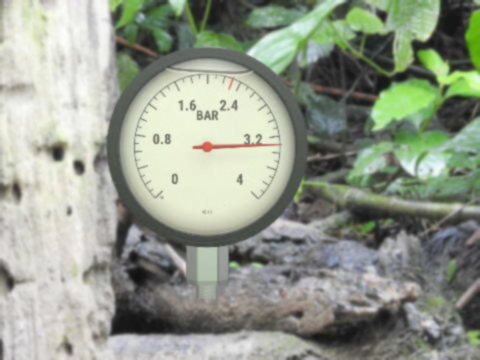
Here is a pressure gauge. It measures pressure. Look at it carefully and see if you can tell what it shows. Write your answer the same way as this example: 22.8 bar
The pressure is 3.3 bar
